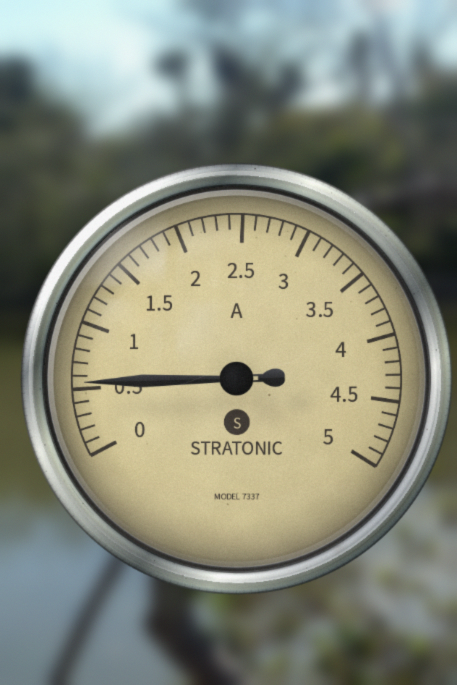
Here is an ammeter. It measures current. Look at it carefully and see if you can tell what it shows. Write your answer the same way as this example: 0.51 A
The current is 0.55 A
